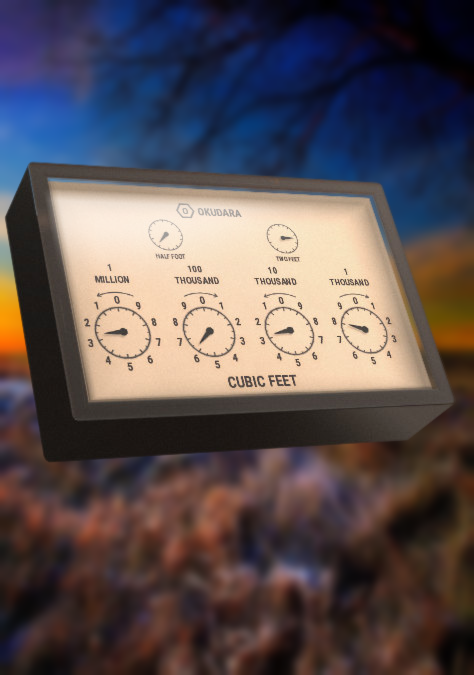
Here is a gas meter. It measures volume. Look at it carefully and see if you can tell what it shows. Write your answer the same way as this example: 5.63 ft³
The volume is 262800 ft³
